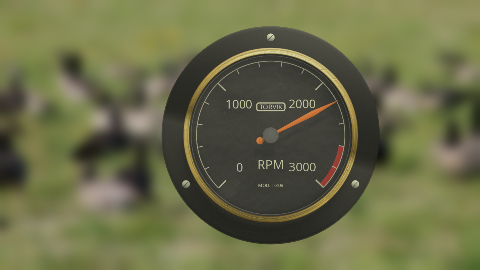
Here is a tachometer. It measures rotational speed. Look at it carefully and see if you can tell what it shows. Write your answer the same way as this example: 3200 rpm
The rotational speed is 2200 rpm
